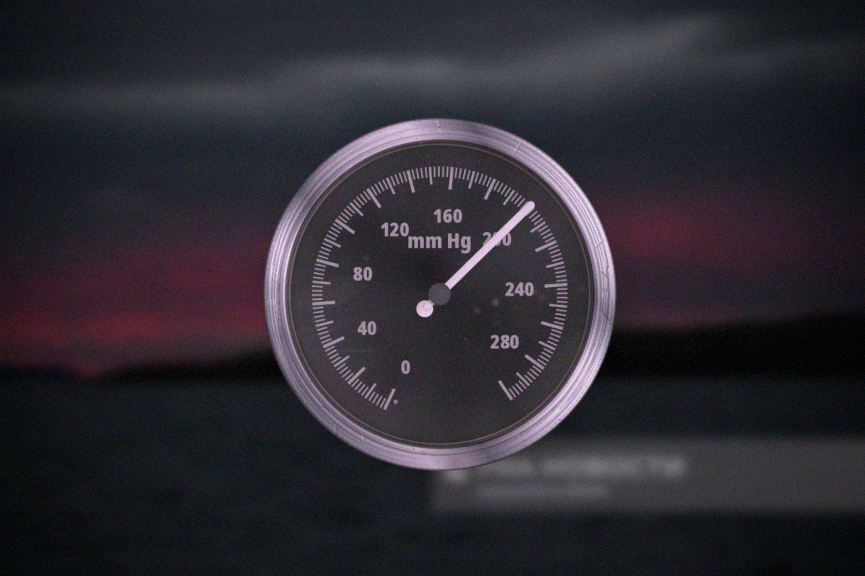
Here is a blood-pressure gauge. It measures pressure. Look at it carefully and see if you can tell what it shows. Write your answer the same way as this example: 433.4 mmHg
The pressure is 200 mmHg
